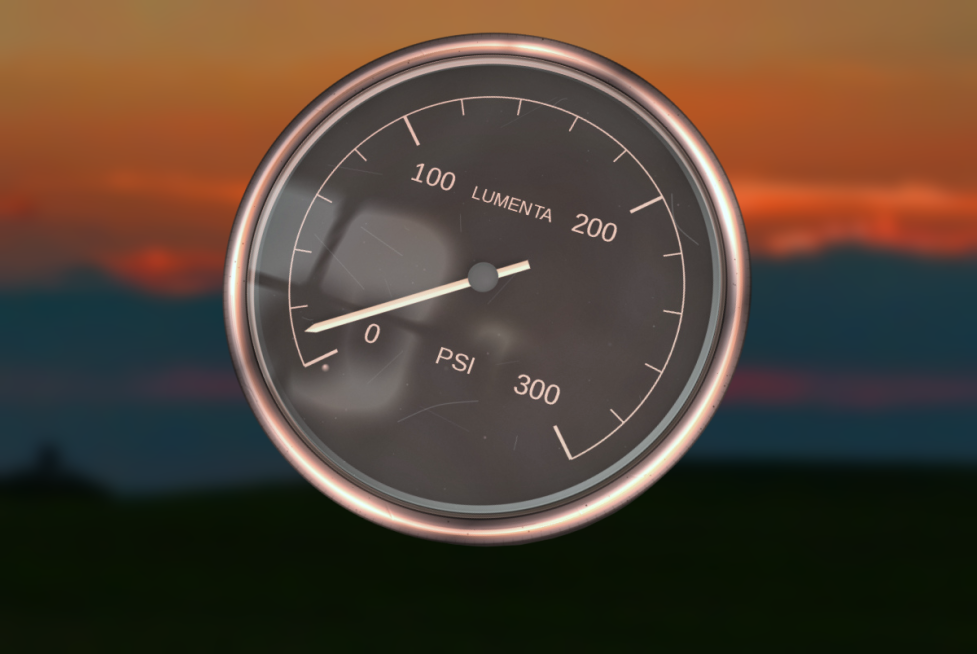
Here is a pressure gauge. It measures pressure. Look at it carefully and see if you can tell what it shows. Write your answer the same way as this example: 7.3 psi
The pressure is 10 psi
